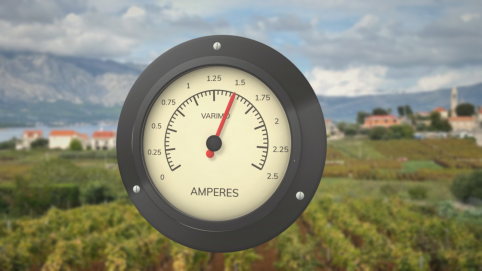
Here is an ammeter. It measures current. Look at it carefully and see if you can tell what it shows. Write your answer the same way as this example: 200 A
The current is 1.5 A
